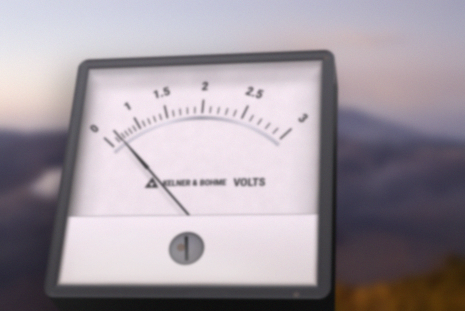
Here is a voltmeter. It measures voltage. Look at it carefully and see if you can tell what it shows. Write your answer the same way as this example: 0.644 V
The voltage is 0.5 V
